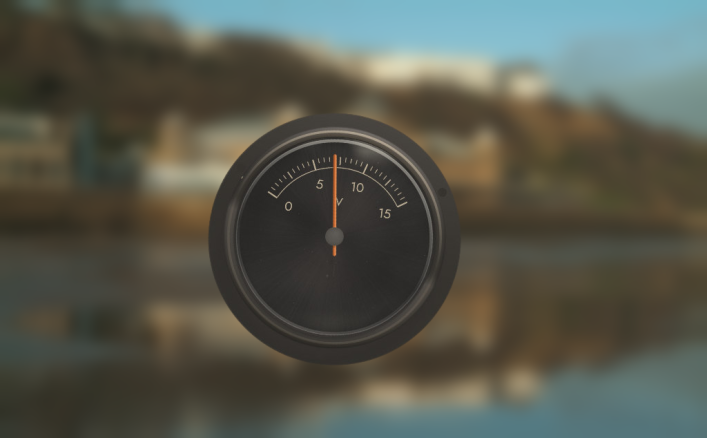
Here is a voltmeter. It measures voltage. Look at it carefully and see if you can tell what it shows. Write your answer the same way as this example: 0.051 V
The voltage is 7 V
